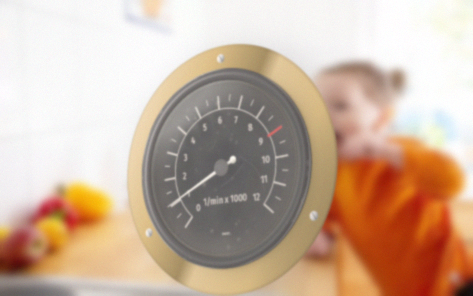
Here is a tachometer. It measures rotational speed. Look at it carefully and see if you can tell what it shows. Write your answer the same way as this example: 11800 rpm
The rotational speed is 1000 rpm
